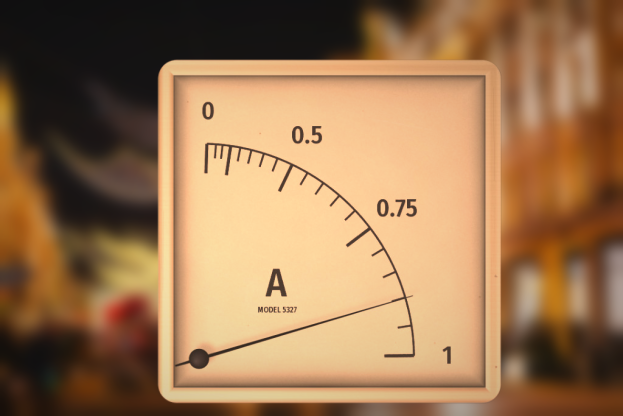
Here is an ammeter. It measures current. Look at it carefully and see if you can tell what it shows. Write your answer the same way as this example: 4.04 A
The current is 0.9 A
